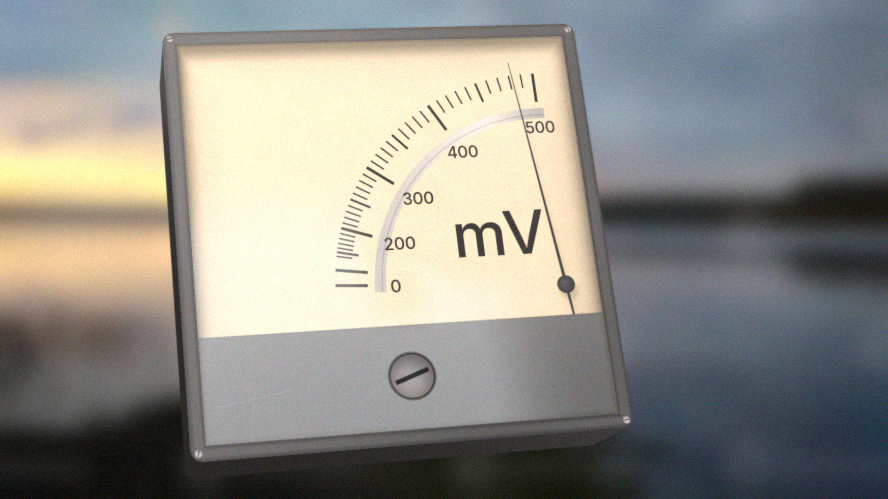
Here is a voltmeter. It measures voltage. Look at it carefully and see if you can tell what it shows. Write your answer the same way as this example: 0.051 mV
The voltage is 480 mV
